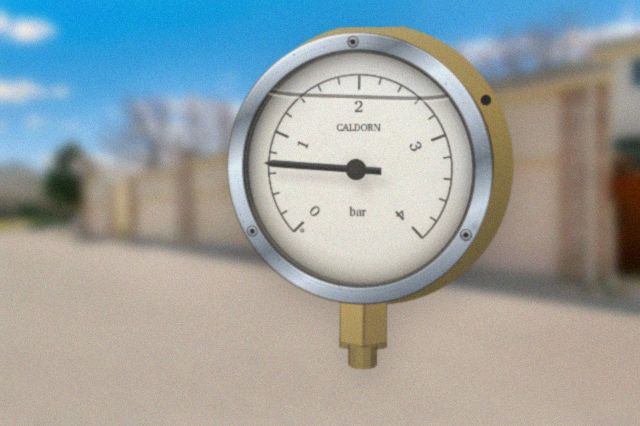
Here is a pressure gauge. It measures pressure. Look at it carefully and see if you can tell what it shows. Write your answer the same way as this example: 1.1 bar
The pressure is 0.7 bar
